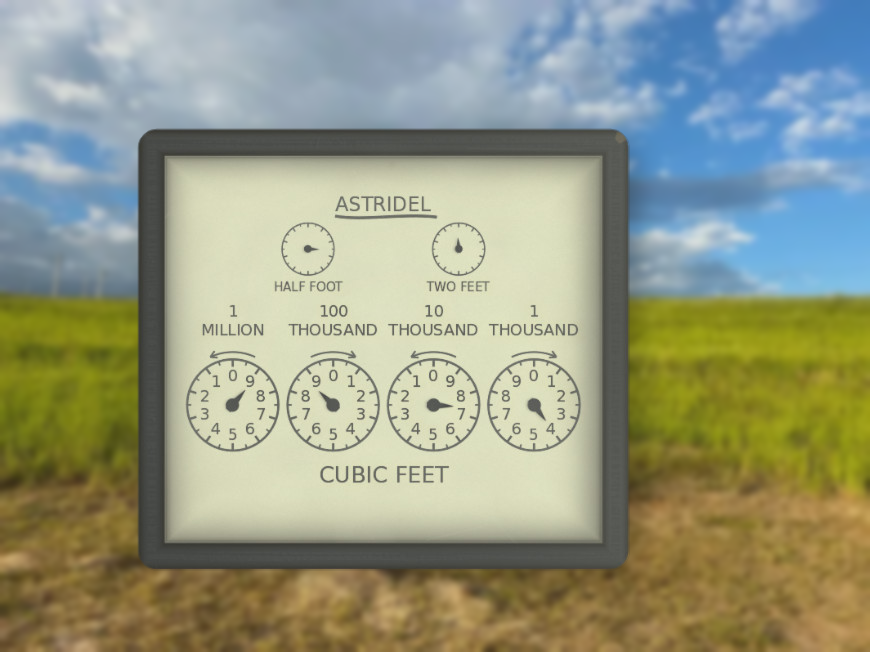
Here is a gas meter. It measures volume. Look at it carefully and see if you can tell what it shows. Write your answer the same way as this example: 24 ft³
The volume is 887400 ft³
